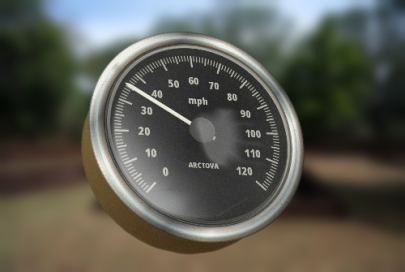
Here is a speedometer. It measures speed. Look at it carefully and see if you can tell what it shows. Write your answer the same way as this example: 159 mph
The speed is 35 mph
